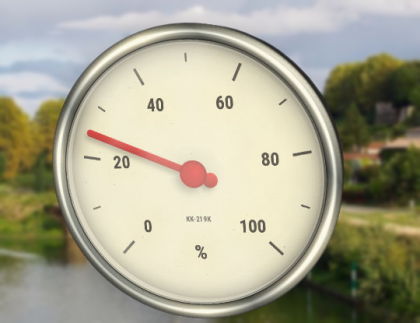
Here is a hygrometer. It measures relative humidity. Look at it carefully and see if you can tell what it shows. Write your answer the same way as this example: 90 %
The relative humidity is 25 %
